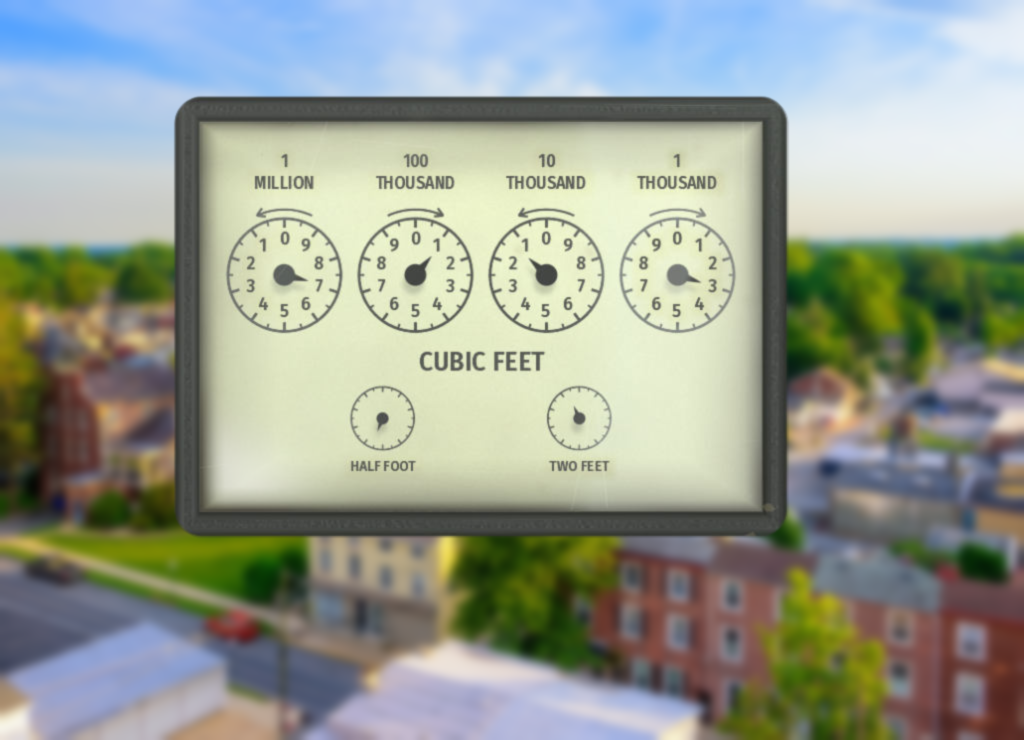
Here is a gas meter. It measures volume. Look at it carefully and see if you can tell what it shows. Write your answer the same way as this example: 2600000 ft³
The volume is 711300 ft³
